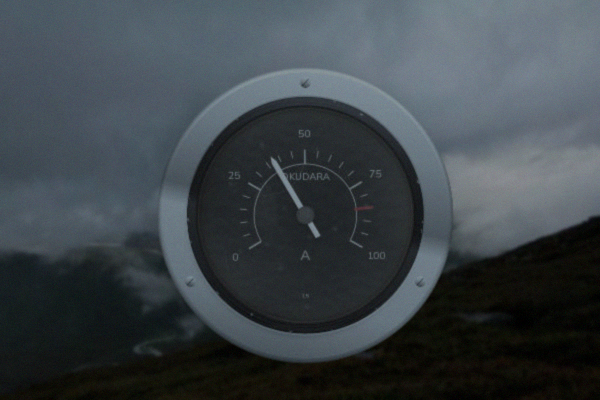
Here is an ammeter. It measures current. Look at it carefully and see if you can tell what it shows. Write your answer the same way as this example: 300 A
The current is 37.5 A
